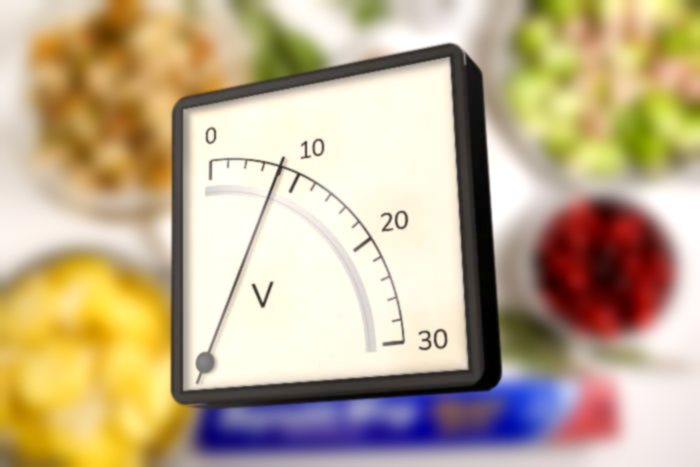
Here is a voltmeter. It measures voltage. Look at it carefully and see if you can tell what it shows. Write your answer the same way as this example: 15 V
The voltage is 8 V
